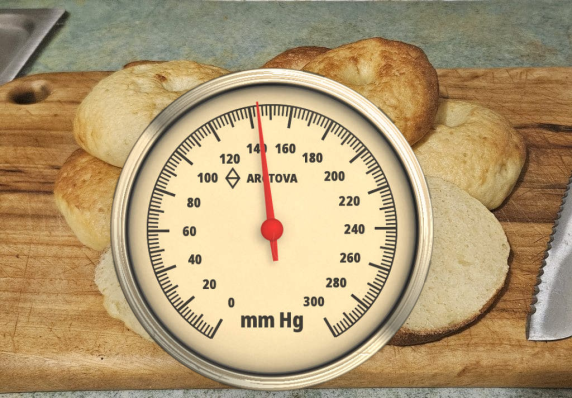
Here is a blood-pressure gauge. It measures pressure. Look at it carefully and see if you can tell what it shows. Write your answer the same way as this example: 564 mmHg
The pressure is 144 mmHg
